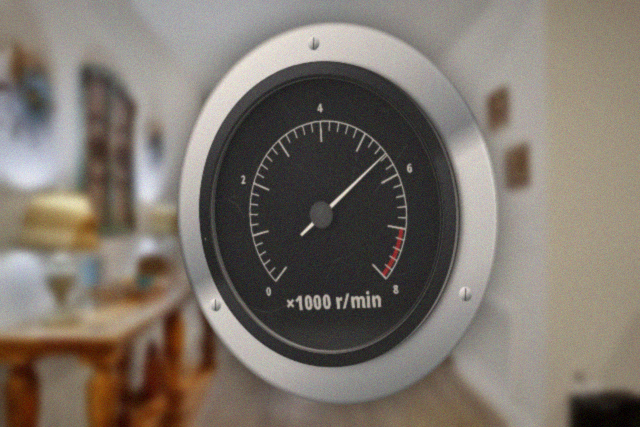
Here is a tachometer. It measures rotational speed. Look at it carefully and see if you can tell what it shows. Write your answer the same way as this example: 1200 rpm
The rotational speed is 5600 rpm
